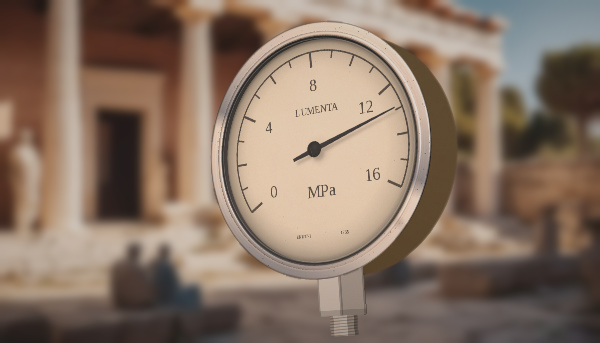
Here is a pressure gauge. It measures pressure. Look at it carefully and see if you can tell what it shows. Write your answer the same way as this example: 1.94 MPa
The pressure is 13 MPa
